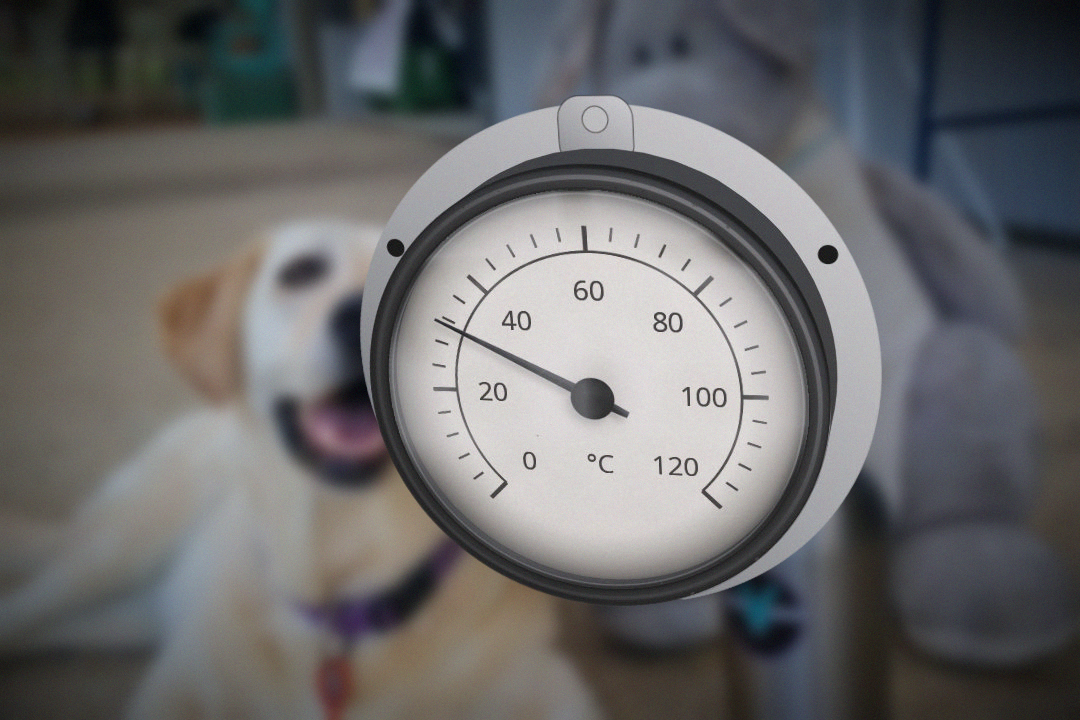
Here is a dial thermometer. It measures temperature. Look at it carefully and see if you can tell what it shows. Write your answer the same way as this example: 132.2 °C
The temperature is 32 °C
